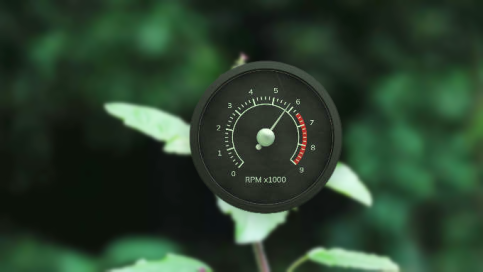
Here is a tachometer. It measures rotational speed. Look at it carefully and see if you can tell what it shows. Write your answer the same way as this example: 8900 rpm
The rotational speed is 5800 rpm
